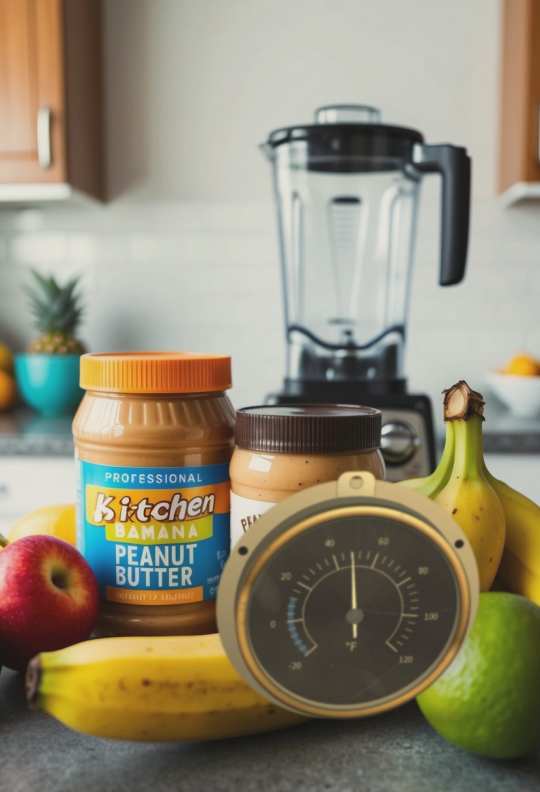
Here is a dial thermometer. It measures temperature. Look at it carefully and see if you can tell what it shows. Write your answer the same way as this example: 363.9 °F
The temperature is 48 °F
